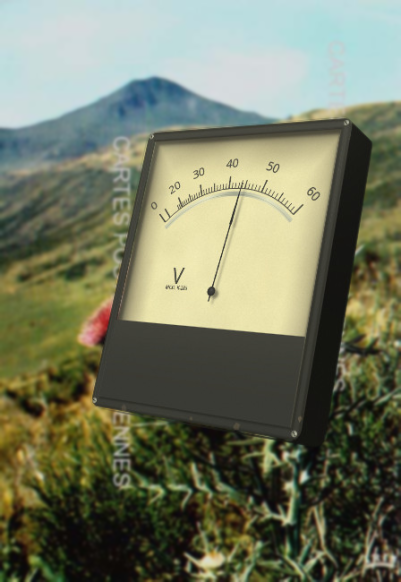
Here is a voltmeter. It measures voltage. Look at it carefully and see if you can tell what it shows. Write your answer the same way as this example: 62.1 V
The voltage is 45 V
